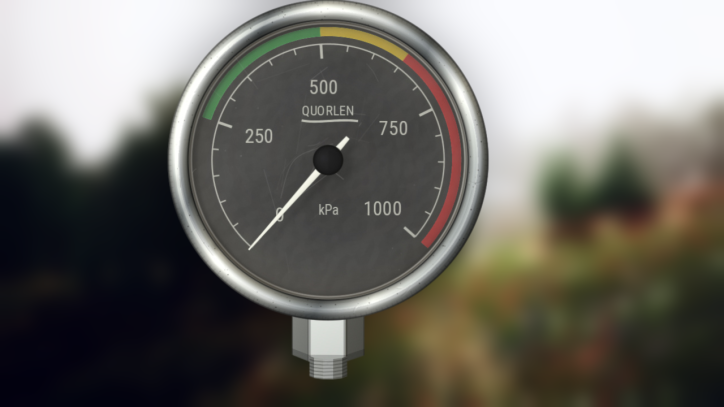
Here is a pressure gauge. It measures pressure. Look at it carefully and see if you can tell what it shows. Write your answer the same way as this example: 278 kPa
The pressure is 0 kPa
